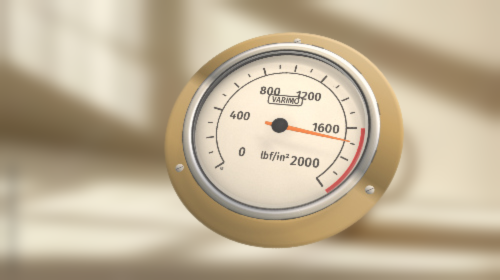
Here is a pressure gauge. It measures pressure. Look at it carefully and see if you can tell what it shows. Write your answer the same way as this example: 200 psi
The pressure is 1700 psi
